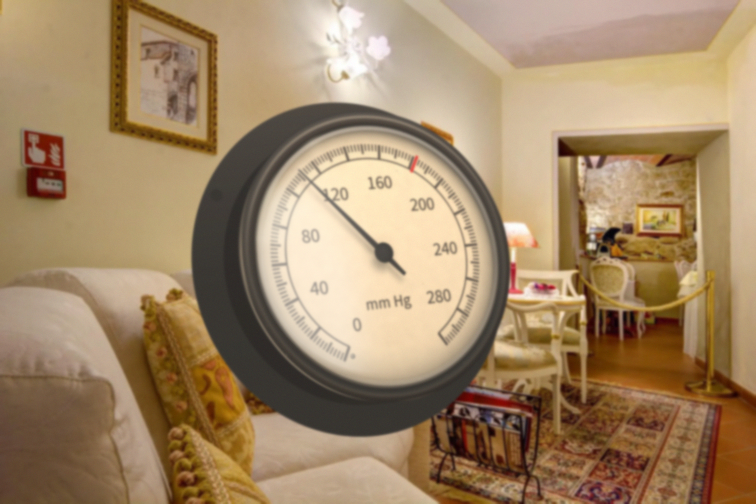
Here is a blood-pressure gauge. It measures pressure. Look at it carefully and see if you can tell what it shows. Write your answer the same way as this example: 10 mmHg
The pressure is 110 mmHg
